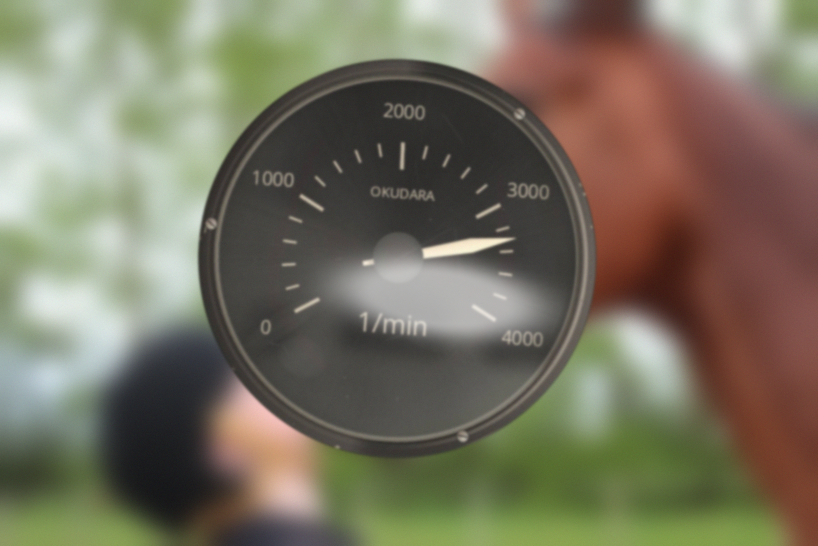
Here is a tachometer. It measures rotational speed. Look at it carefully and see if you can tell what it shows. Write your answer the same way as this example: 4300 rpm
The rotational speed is 3300 rpm
